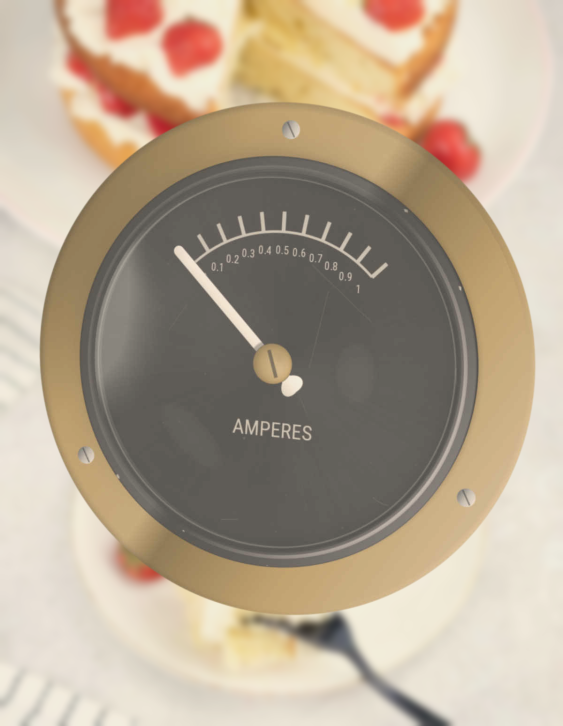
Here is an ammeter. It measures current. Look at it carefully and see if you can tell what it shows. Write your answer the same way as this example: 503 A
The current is 0 A
